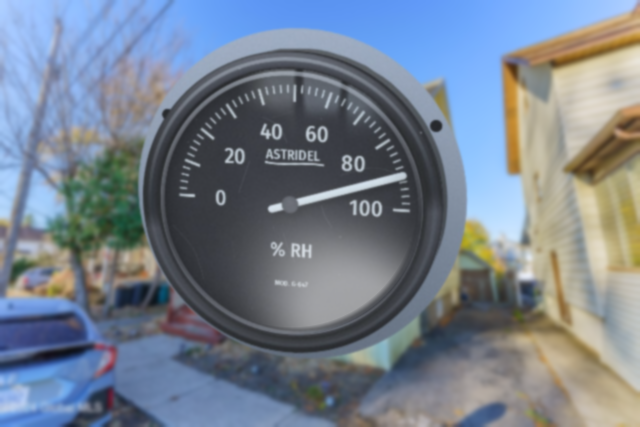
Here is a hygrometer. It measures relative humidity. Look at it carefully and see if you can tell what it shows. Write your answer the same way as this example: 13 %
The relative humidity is 90 %
